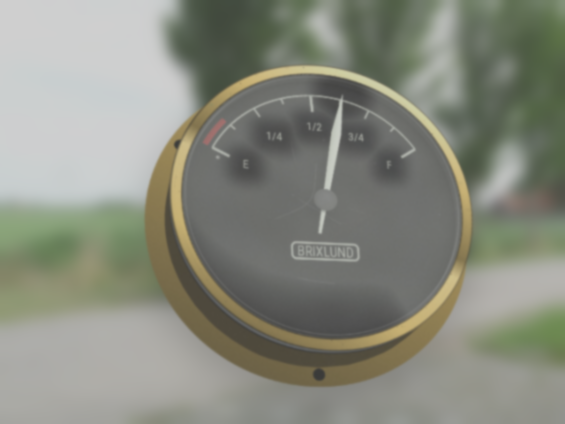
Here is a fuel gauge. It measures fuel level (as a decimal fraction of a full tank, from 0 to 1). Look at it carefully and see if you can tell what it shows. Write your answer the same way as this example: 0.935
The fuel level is 0.625
